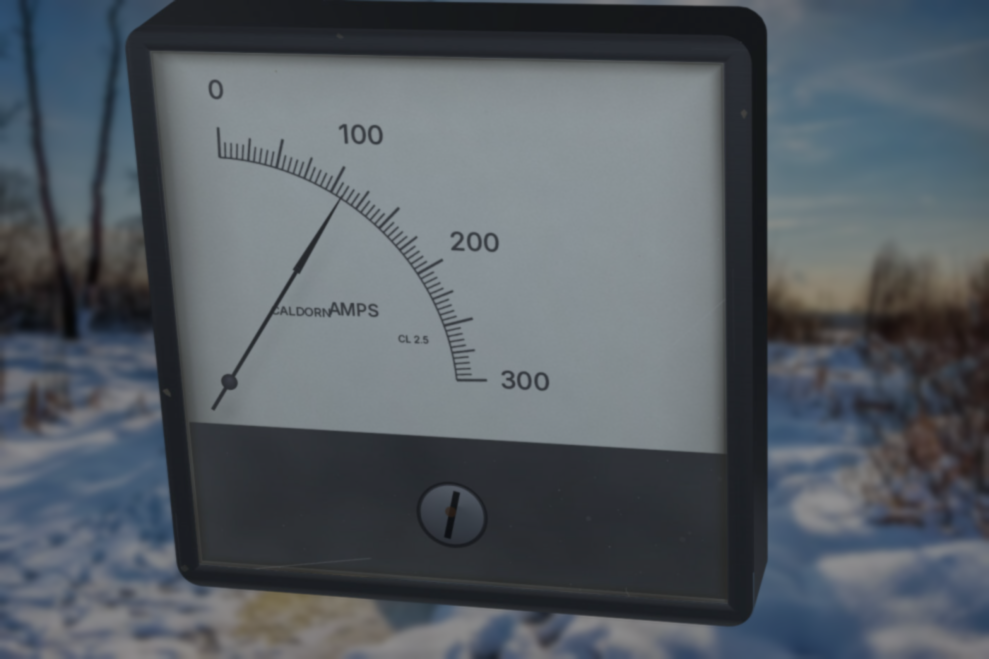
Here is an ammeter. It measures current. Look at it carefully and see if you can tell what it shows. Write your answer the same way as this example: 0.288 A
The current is 110 A
